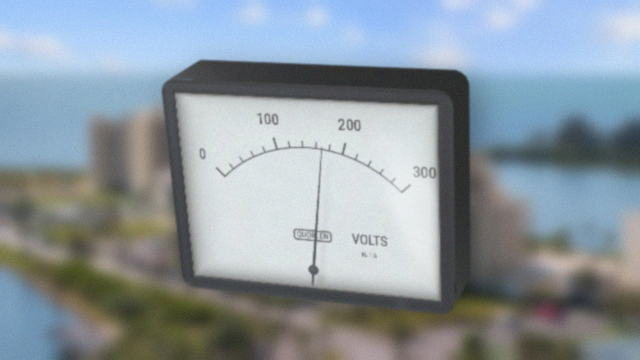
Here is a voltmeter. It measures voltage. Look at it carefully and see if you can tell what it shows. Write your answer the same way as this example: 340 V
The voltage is 170 V
